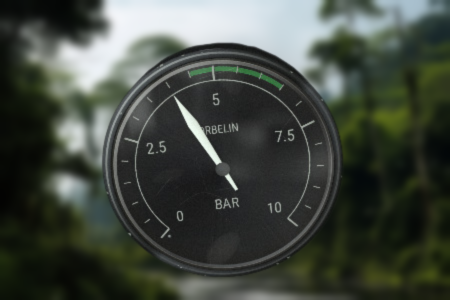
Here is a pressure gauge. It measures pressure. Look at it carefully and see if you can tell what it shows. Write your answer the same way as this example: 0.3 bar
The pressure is 4 bar
